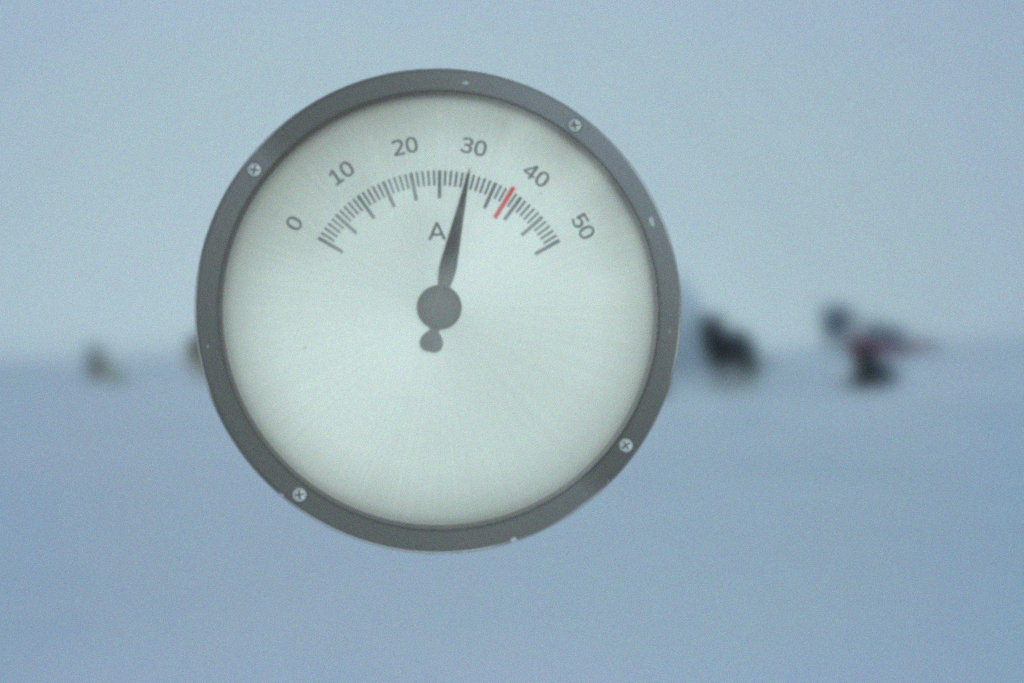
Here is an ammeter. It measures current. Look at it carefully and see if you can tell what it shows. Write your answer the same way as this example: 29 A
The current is 30 A
